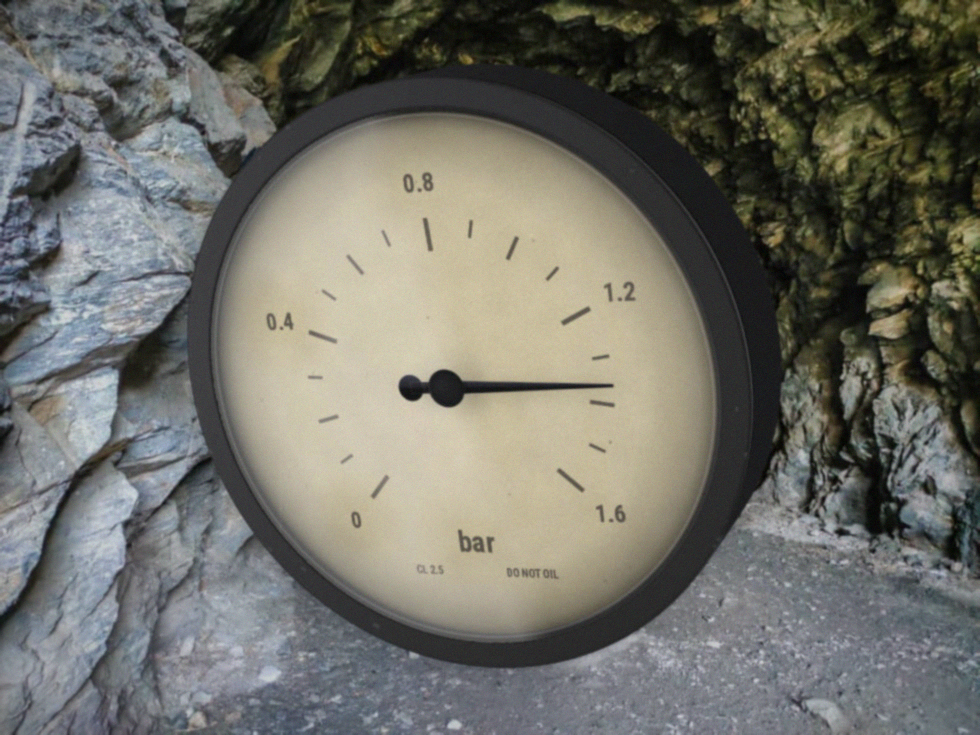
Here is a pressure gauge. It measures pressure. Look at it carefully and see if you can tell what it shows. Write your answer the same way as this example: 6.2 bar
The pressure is 1.35 bar
